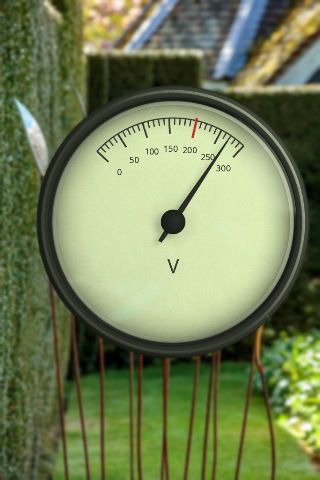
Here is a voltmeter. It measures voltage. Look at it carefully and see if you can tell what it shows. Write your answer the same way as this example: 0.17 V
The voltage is 270 V
